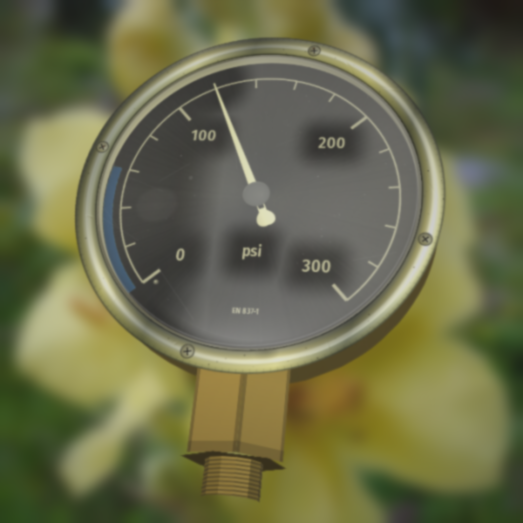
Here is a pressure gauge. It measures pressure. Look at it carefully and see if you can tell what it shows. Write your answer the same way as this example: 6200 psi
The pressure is 120 psi
